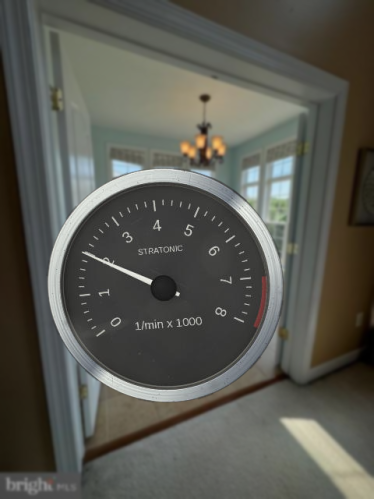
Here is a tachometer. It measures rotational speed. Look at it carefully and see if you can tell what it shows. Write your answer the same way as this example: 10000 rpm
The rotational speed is 2000 rpm
